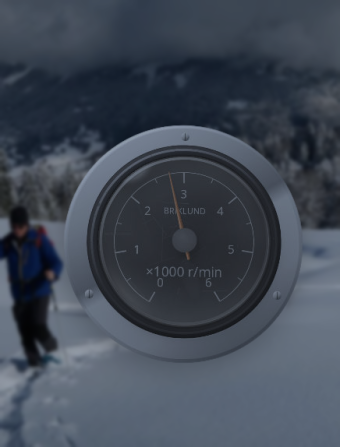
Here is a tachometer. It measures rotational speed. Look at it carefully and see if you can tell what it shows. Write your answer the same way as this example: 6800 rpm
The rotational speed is 2750 rpm
